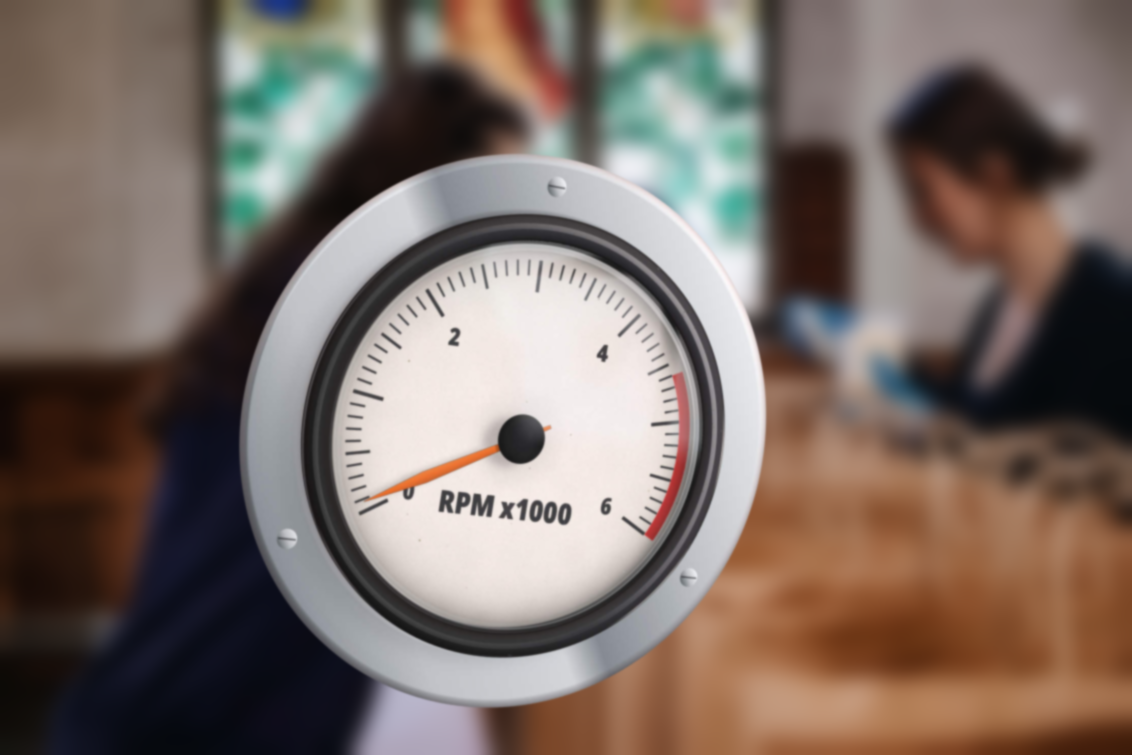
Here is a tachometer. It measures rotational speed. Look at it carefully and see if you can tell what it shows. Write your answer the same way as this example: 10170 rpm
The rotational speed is 100 rpm
